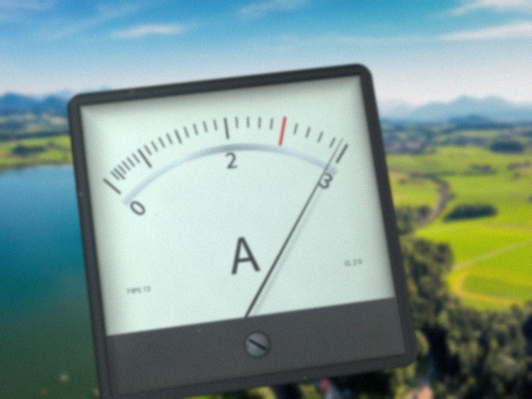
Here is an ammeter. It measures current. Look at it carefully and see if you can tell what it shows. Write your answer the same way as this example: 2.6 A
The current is 2.95 A
